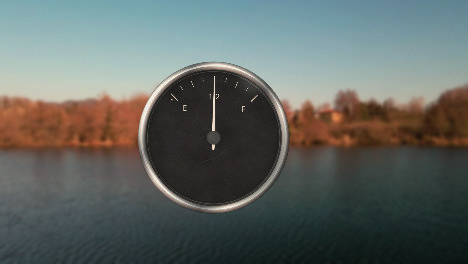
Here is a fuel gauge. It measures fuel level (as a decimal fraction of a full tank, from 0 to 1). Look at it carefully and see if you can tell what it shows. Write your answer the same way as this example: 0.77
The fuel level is 0.5
